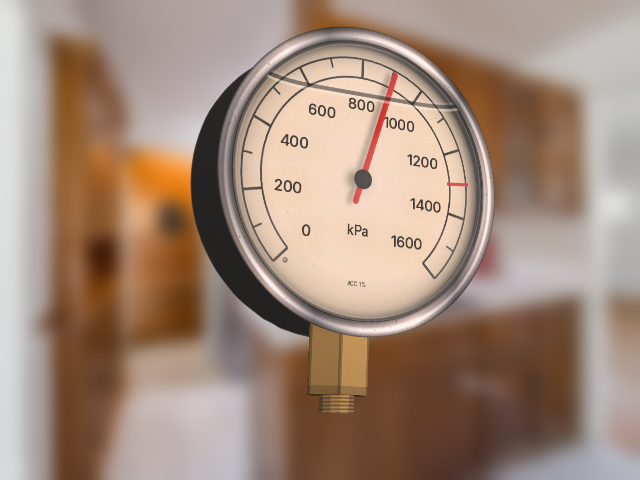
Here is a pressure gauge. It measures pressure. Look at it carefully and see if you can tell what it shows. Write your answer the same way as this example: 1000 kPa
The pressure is 900 kPa
